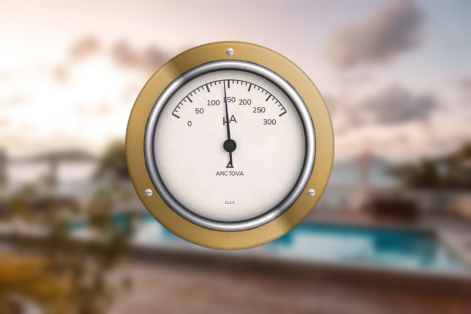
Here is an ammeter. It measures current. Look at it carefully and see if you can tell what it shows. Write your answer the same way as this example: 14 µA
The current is 140 µA
